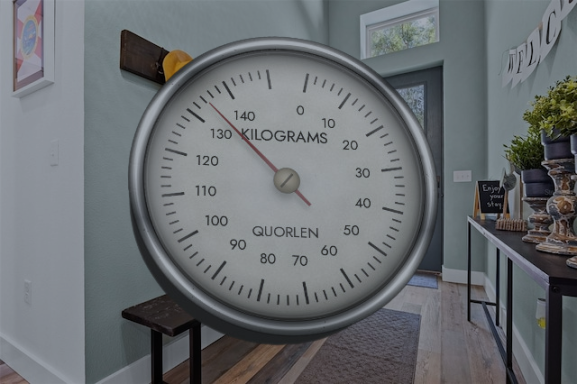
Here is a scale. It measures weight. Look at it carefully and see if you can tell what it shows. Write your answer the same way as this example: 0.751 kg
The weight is 134 kg
